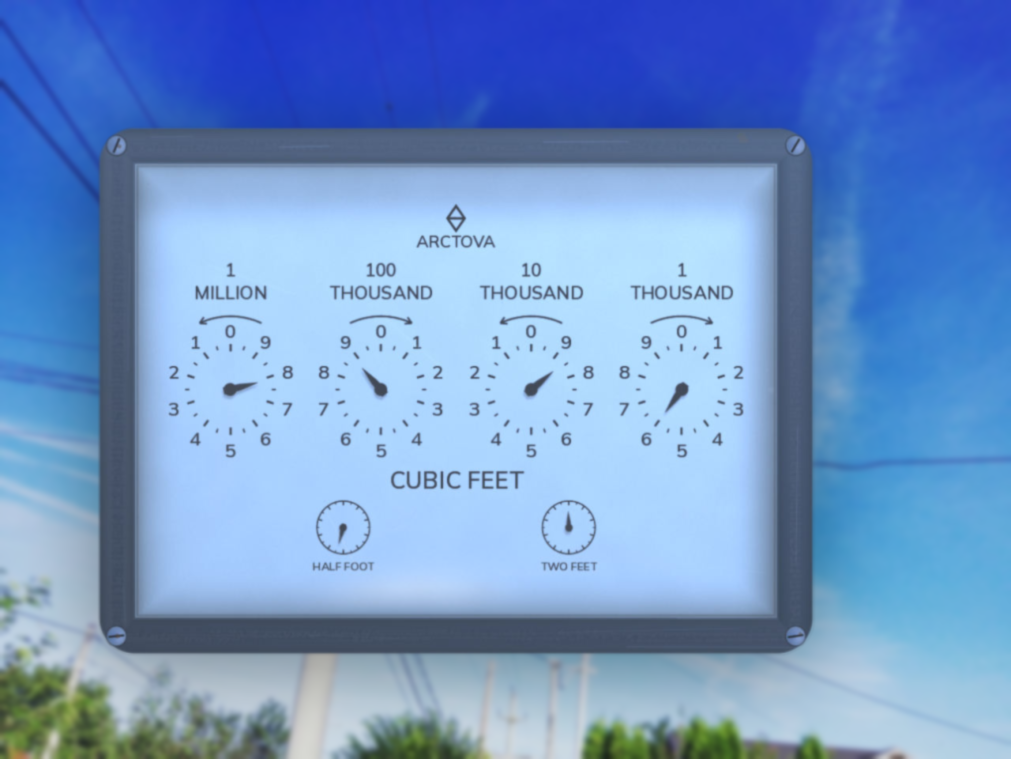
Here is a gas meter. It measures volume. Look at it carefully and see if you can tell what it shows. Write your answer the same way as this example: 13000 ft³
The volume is 788600 ft³
